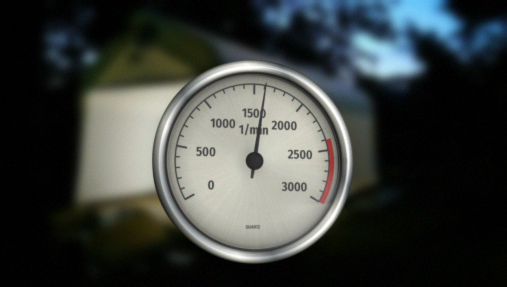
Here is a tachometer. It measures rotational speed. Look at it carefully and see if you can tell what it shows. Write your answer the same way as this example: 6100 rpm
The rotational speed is 1600 rpm
